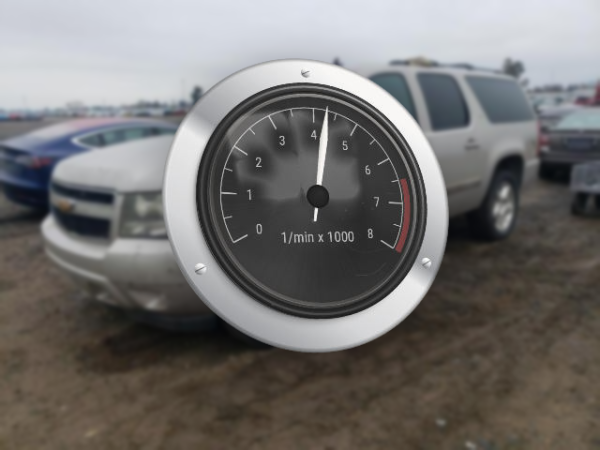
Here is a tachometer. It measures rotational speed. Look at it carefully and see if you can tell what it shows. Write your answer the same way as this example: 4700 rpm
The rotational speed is 4250 rpm
